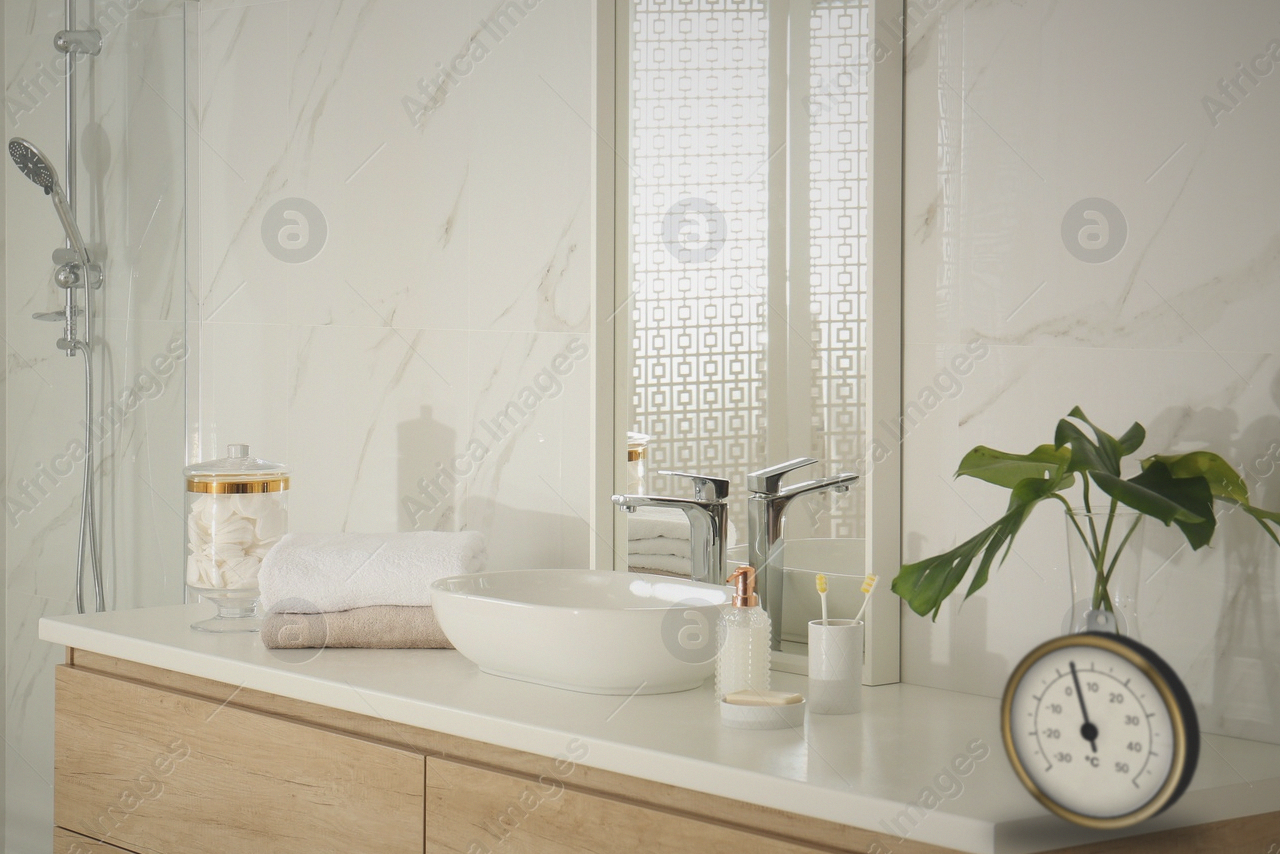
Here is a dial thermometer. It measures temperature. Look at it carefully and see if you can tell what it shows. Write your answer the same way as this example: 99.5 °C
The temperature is 5 °C
